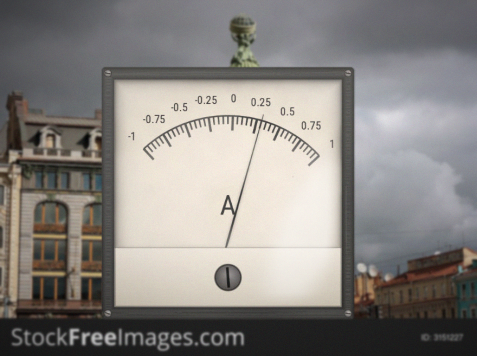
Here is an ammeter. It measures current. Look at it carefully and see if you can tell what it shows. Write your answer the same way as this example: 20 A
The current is 0.3 A
